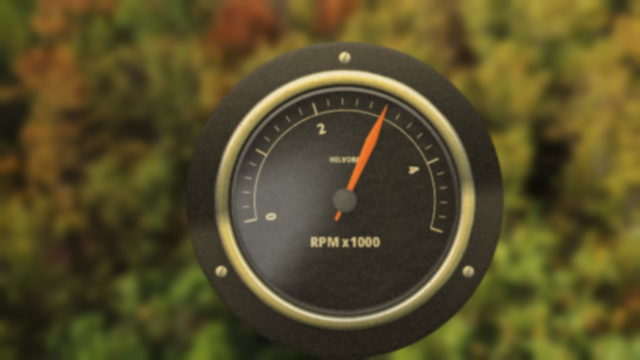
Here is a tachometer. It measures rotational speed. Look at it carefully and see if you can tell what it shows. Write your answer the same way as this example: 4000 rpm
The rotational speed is 3000 rpm
